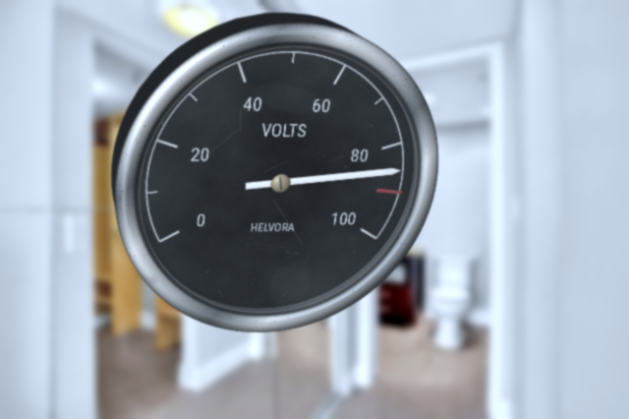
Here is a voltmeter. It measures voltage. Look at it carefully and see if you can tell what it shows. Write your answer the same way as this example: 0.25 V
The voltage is 85 V
